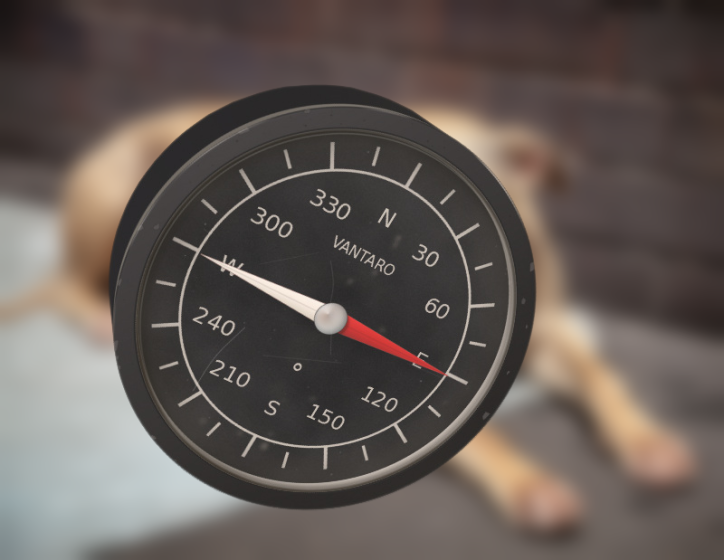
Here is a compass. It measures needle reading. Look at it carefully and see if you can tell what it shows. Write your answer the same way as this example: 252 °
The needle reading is 90 °
